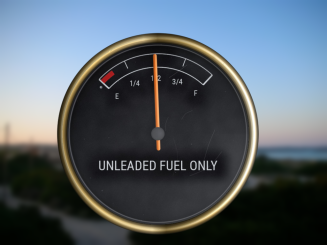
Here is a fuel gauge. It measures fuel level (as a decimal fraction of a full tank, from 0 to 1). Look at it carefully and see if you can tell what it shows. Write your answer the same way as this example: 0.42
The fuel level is 0.5
